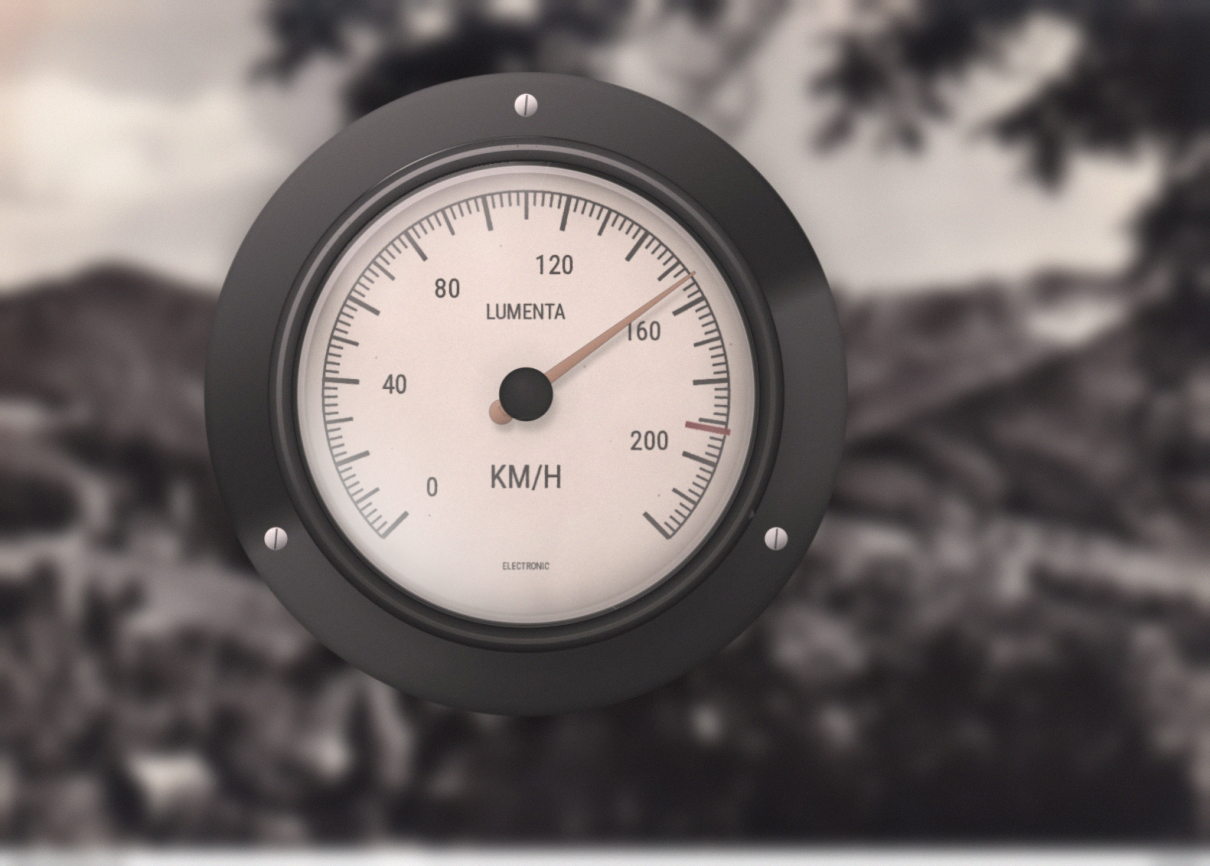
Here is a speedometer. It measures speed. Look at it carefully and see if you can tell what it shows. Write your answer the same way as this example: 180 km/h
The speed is 154 km/h
